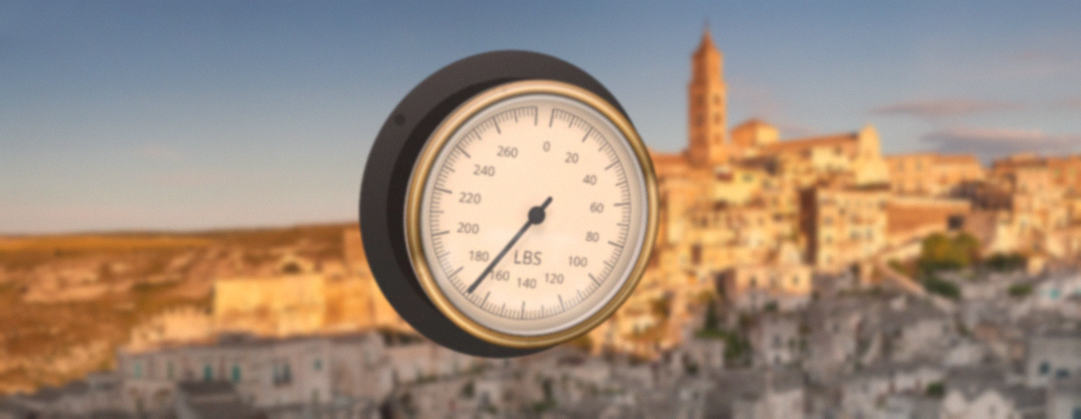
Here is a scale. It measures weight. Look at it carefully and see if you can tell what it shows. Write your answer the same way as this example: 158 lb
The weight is 170 lb
